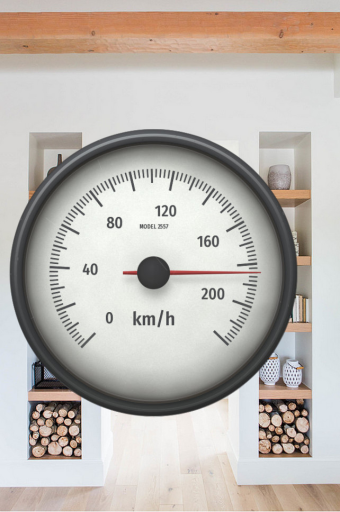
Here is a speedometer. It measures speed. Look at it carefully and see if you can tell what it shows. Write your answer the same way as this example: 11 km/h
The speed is 184 km/h
